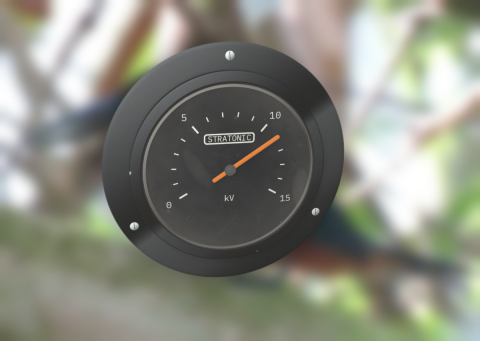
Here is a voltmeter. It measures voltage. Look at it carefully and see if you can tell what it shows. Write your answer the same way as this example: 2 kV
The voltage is 11 kV
